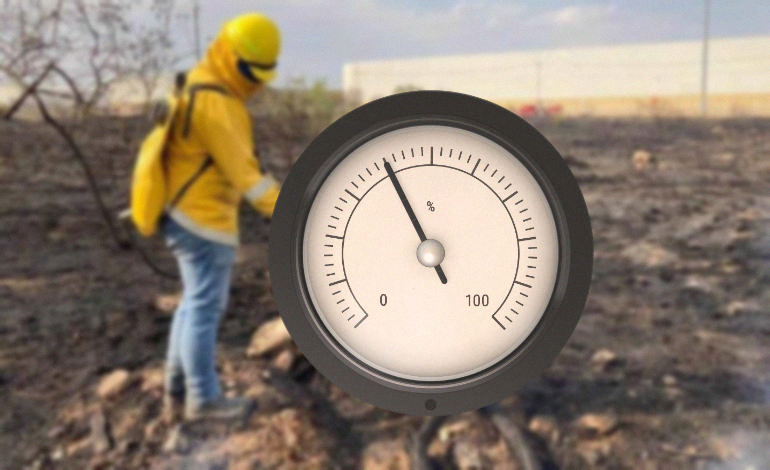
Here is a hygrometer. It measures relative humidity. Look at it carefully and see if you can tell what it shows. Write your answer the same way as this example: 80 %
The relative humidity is 40 %
